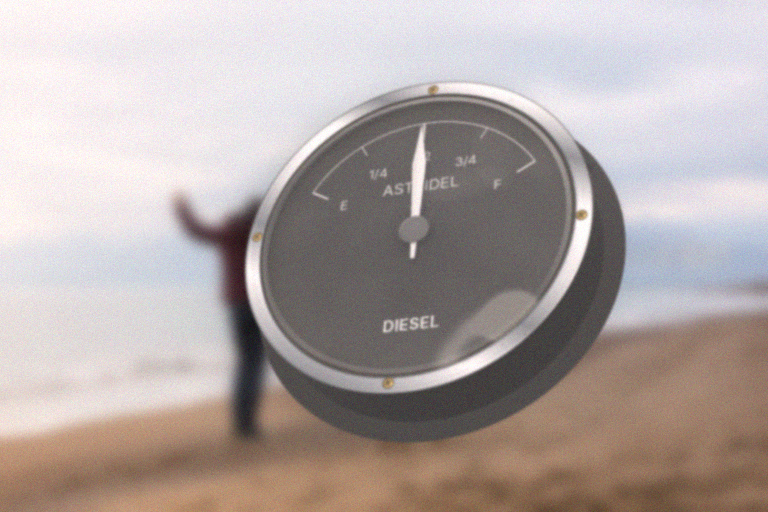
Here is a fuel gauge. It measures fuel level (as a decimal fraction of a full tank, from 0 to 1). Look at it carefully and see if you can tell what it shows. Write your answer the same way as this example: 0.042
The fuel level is 0.5
